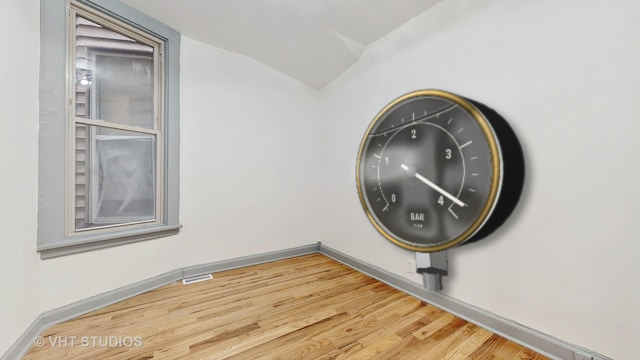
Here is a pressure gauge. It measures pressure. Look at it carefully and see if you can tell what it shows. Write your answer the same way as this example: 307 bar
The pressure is 3.8 bar
